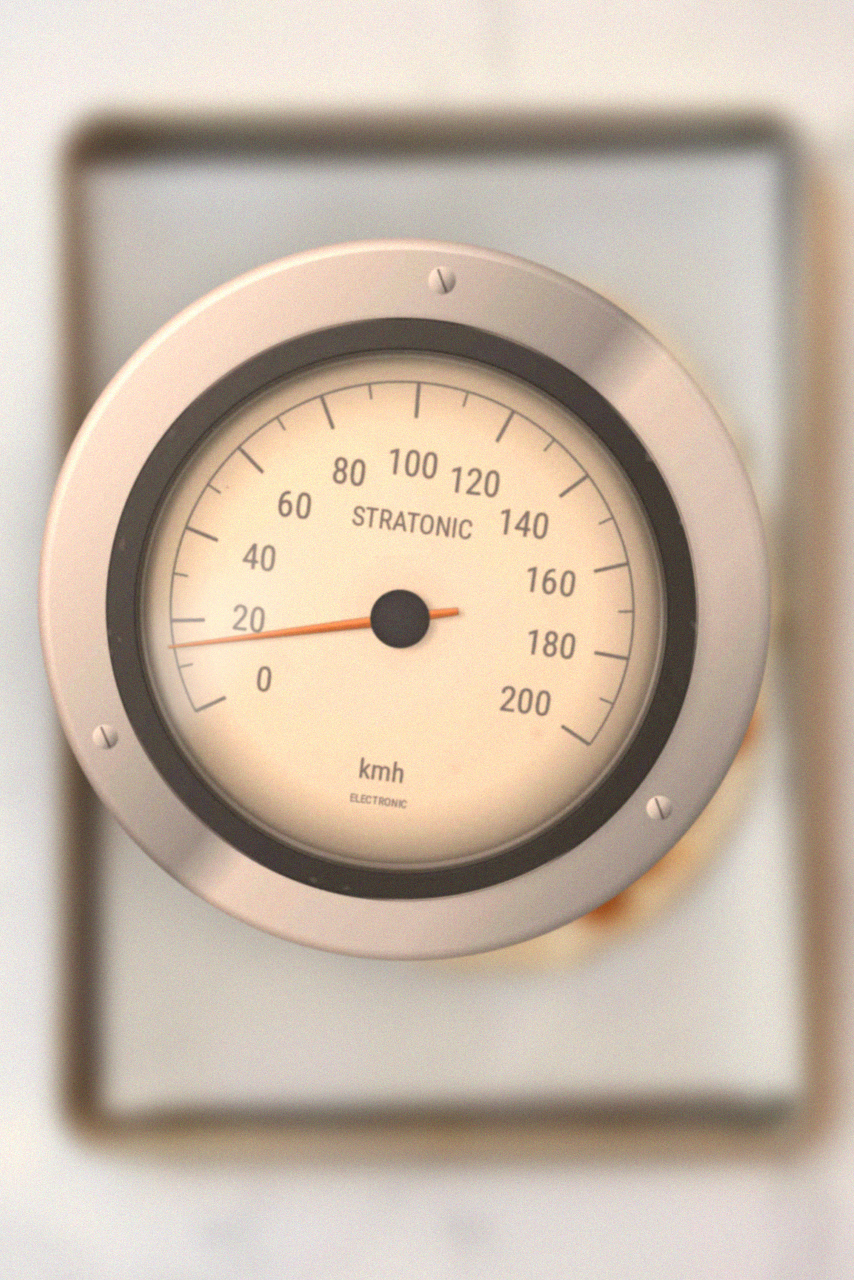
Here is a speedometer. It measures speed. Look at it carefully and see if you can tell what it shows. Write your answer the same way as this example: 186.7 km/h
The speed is 15 km/h
